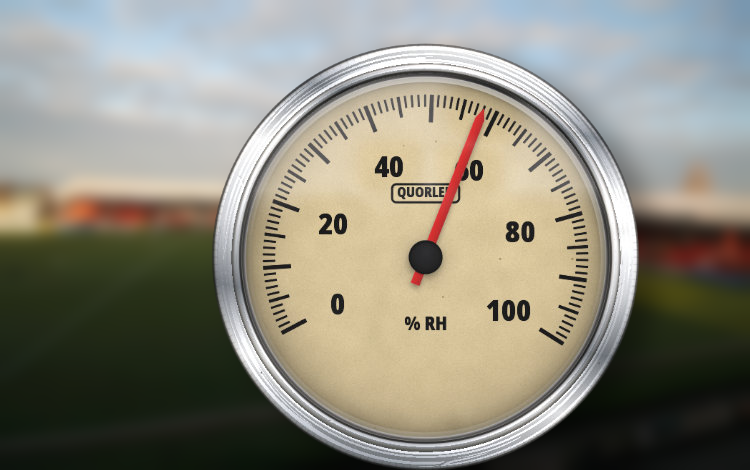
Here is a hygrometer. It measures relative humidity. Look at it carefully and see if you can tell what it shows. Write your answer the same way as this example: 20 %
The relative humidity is 58 %
